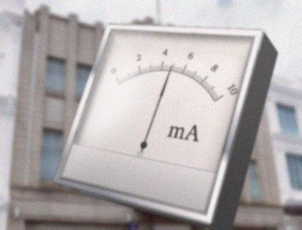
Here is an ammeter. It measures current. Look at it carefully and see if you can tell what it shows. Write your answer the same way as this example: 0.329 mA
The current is 5 mA
